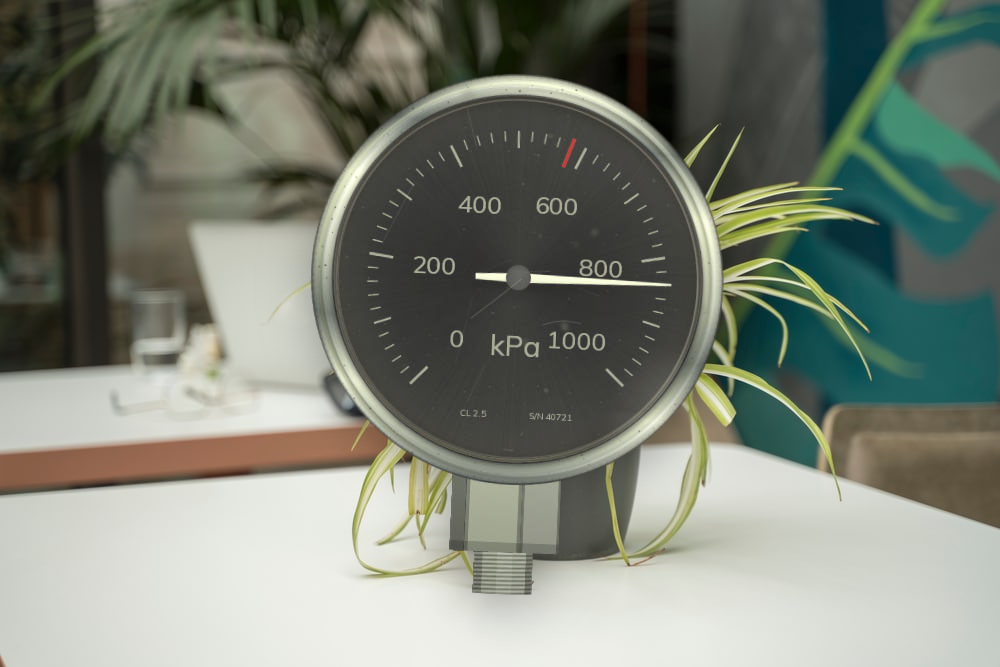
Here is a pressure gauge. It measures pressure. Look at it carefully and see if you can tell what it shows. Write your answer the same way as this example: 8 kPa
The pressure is 840 kPa
